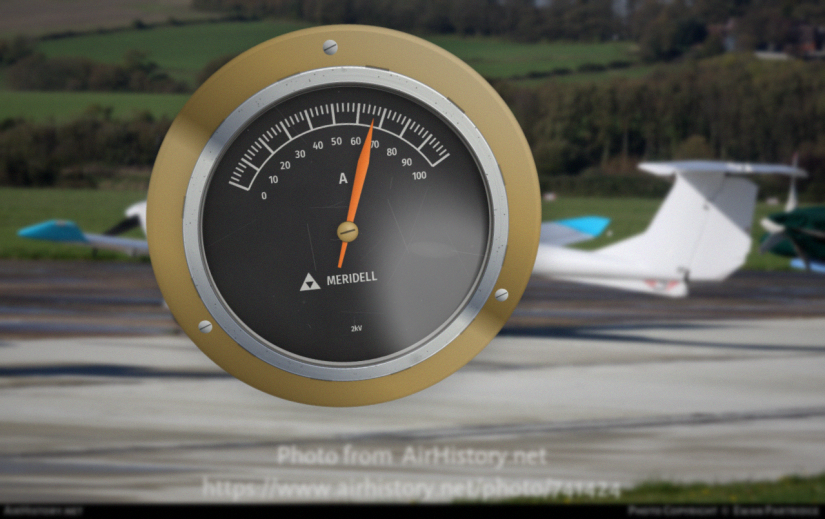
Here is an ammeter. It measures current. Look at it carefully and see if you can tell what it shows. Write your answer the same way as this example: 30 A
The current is 66 A
